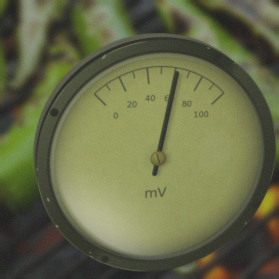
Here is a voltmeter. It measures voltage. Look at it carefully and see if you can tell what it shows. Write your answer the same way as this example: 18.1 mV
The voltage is 60 mV
